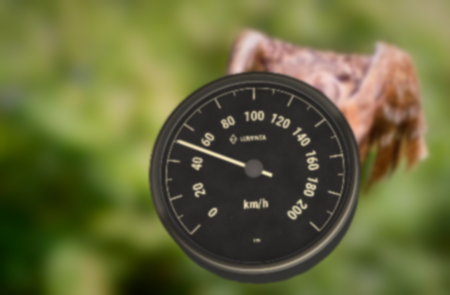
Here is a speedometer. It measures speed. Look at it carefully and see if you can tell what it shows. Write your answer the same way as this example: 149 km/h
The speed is 50 km/h
